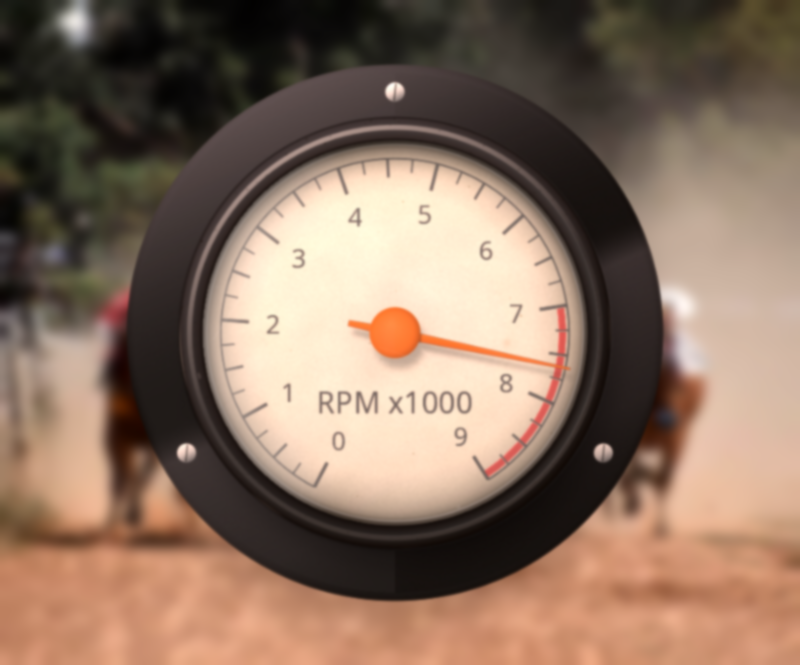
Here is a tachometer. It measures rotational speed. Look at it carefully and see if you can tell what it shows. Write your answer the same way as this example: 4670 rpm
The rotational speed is 7625 rpm
